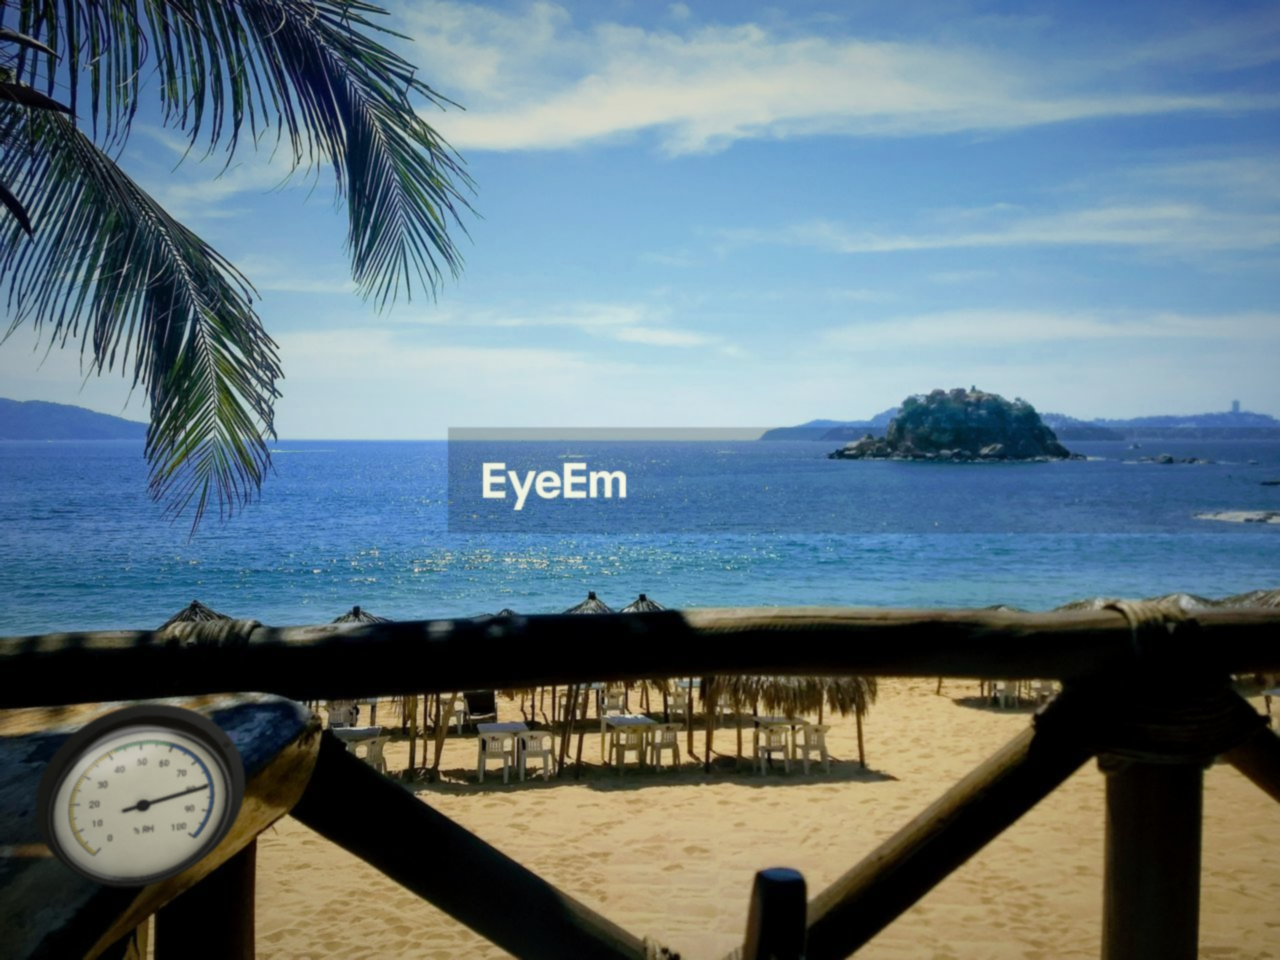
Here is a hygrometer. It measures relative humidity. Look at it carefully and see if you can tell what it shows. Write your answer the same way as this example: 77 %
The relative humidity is 80 %
